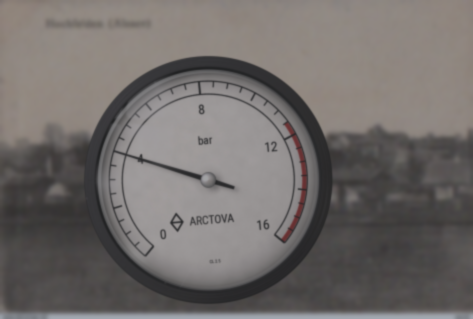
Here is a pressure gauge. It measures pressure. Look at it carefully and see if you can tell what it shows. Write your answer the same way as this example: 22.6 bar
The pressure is 4 bar
